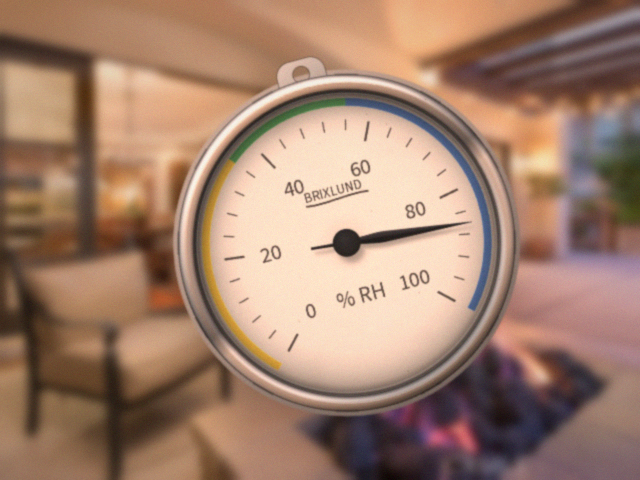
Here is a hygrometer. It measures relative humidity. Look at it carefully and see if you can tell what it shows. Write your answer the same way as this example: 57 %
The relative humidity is 86 %
